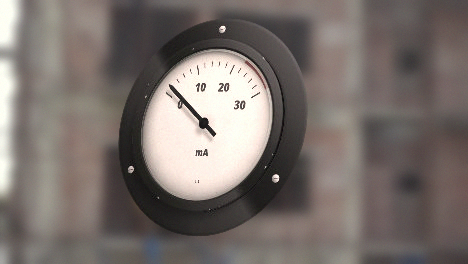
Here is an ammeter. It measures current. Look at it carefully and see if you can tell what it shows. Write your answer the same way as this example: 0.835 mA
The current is 2 mA
